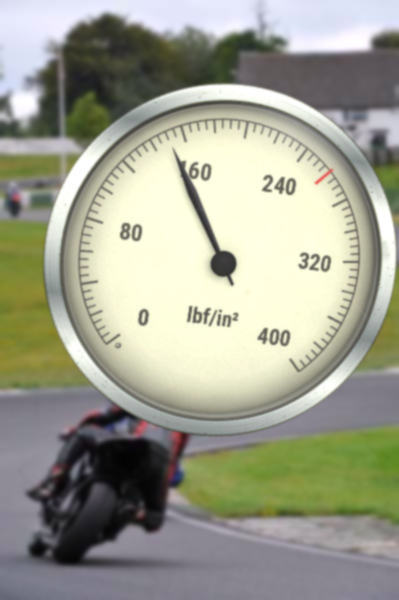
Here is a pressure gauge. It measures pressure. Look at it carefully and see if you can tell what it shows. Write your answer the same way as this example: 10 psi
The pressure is 150 psi
